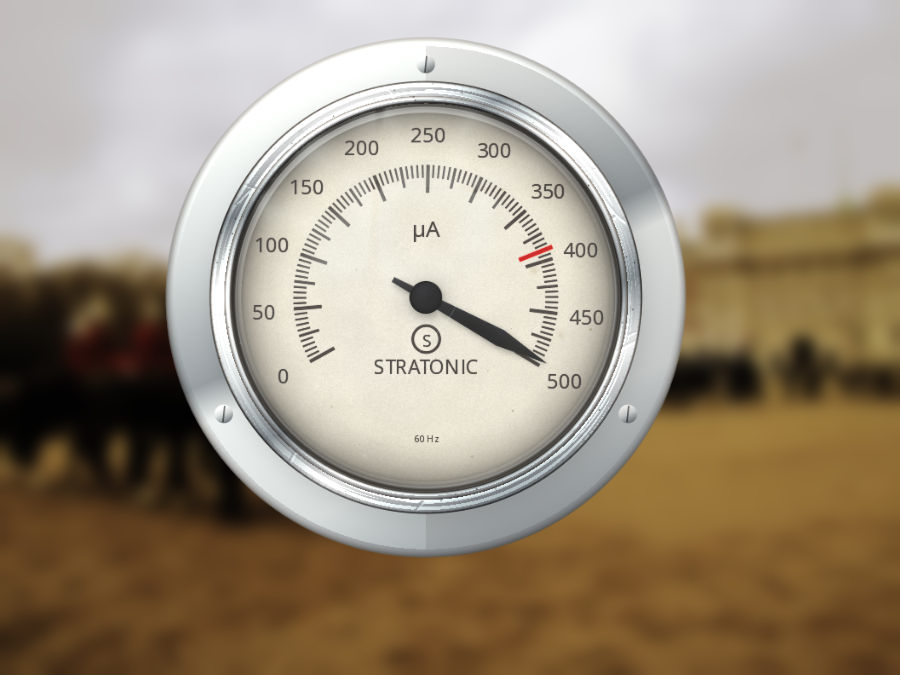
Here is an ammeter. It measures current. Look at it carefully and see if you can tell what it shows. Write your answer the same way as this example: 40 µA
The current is 495 µA
